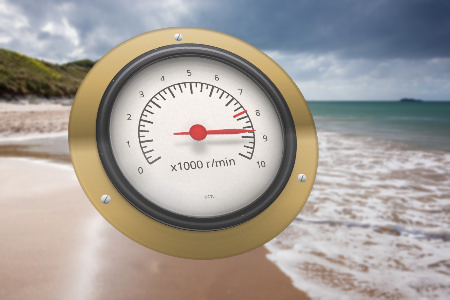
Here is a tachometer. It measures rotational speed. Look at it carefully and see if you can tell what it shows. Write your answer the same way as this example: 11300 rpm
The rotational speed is 8750 rpm
